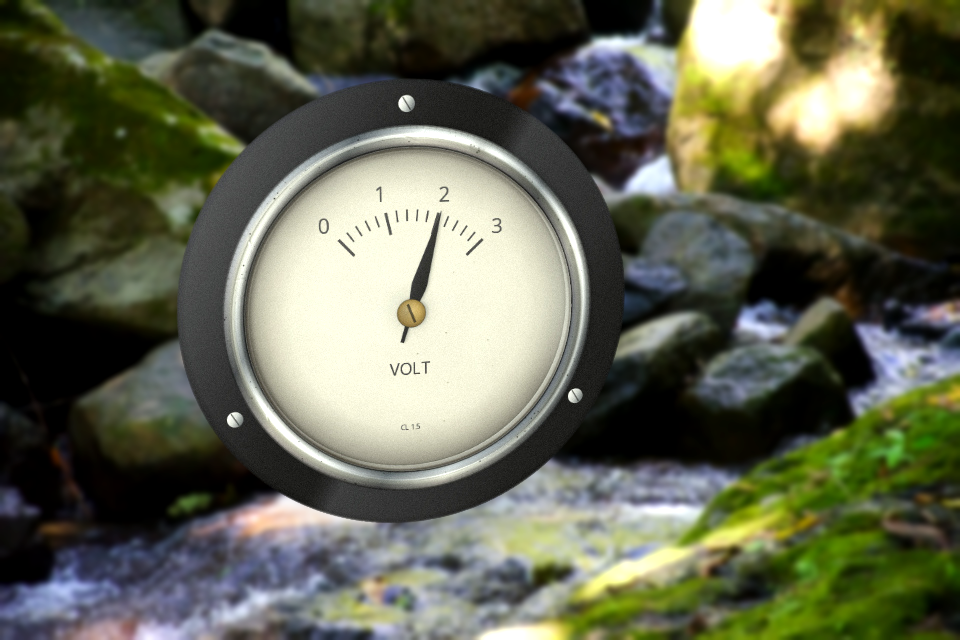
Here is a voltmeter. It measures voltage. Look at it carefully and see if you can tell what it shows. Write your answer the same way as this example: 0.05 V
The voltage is 2 V
